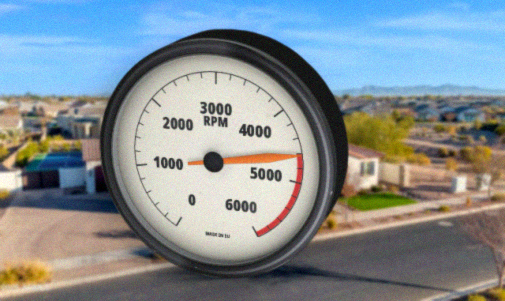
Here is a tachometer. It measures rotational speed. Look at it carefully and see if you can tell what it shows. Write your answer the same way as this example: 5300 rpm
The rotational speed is 4600 rpm
